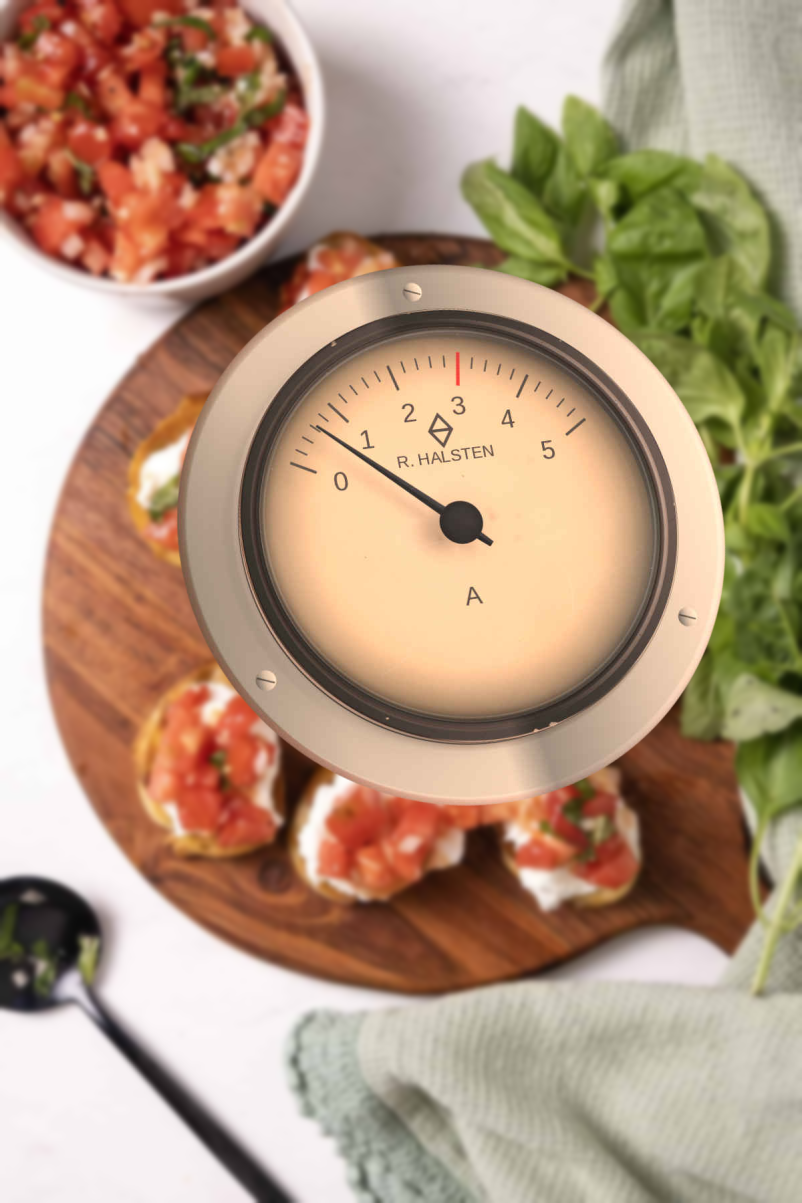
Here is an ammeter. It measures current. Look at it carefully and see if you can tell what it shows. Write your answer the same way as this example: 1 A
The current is 0.6 A
